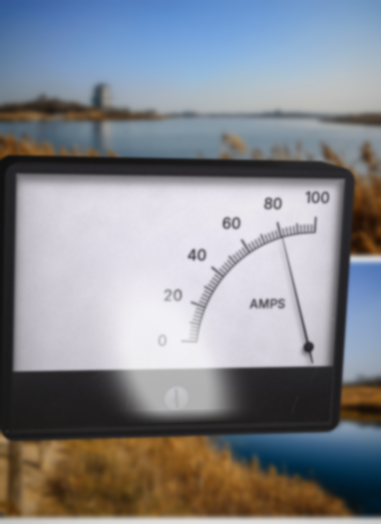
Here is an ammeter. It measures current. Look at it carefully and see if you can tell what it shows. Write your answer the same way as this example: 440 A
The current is 80 A
